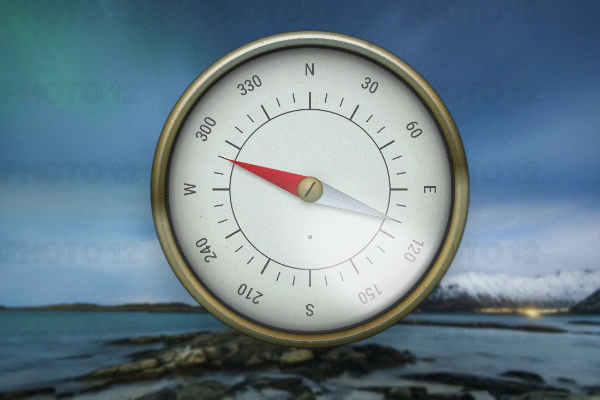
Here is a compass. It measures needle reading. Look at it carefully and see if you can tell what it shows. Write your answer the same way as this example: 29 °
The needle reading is 290 °
